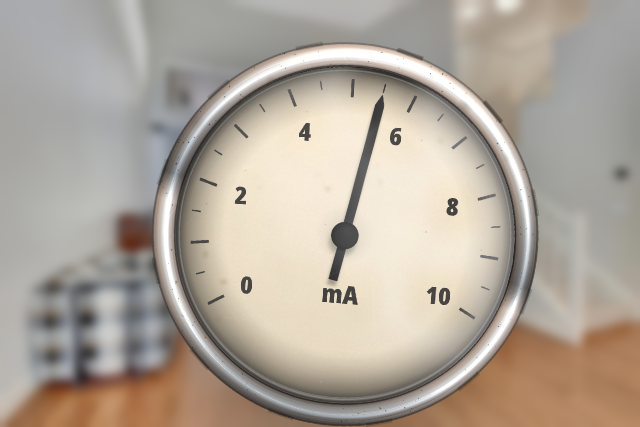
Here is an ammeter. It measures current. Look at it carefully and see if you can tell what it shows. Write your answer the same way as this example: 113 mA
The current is 5.5 mA
